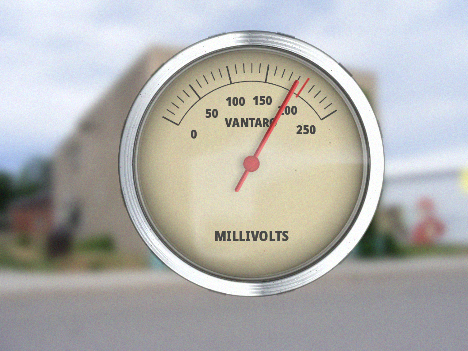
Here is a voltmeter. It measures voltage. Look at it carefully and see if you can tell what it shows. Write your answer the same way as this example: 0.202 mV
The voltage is 190 mV
